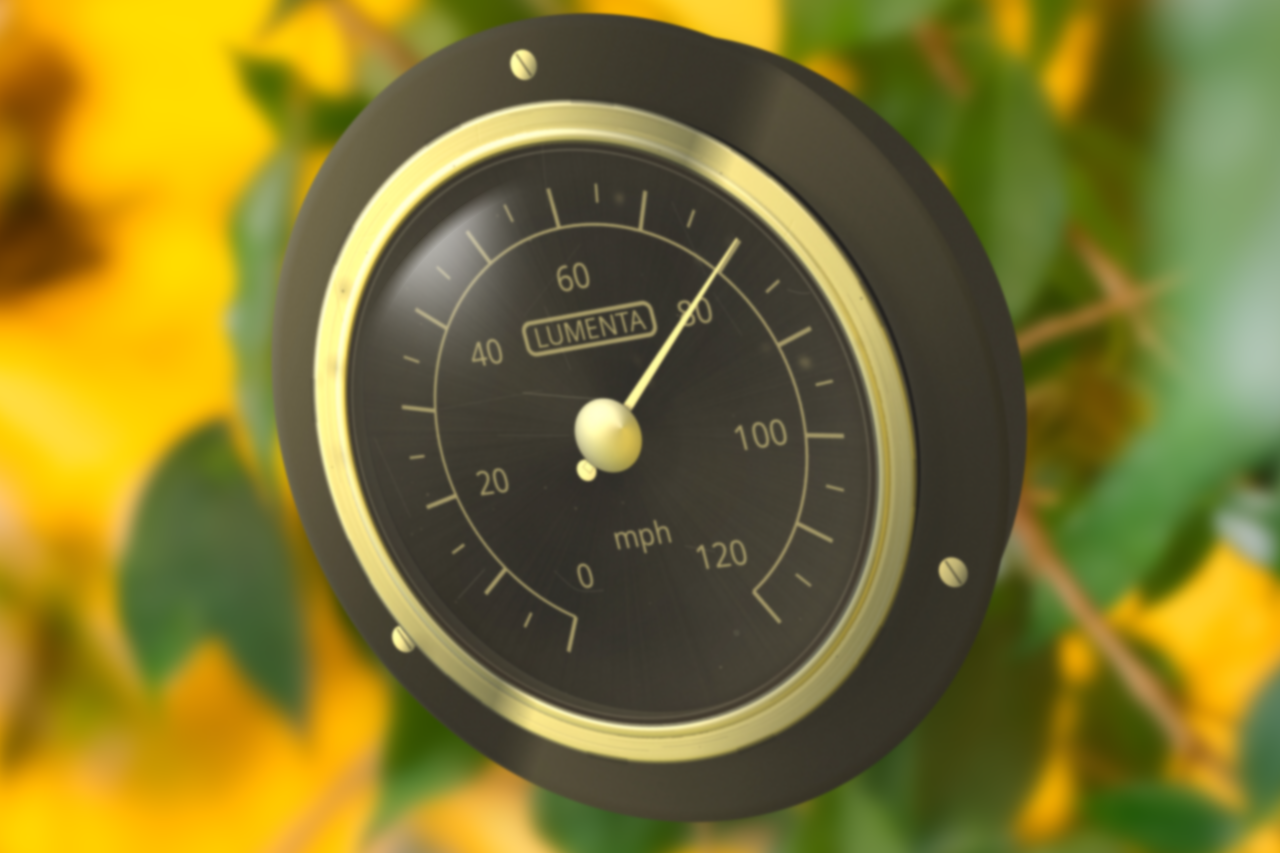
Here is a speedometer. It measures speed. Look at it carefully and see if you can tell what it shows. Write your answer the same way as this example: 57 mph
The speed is 80 mph
